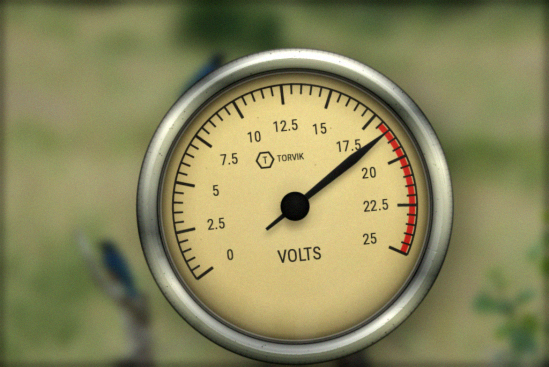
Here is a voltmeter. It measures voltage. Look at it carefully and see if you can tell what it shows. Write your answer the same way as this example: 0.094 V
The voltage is 18.5 V
